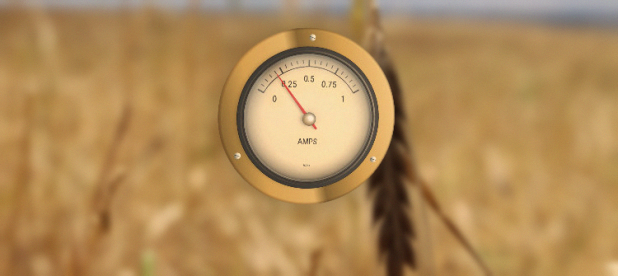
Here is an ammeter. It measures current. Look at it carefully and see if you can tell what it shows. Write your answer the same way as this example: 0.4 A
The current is 0.2 A
